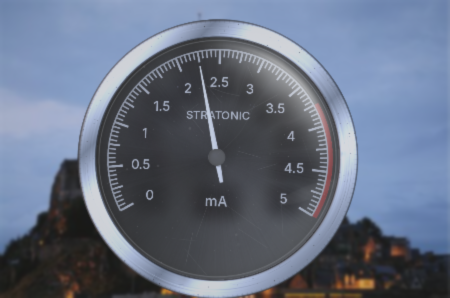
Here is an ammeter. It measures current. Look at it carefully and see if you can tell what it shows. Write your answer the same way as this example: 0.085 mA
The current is 2.25 mA
